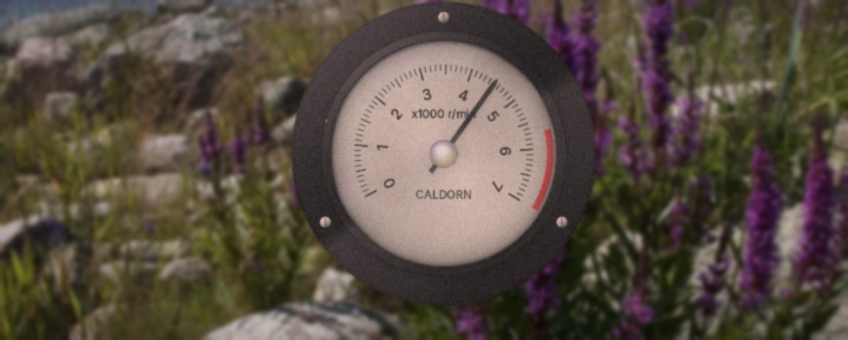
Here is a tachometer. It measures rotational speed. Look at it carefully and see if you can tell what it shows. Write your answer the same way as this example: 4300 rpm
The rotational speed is 4500 rpm
